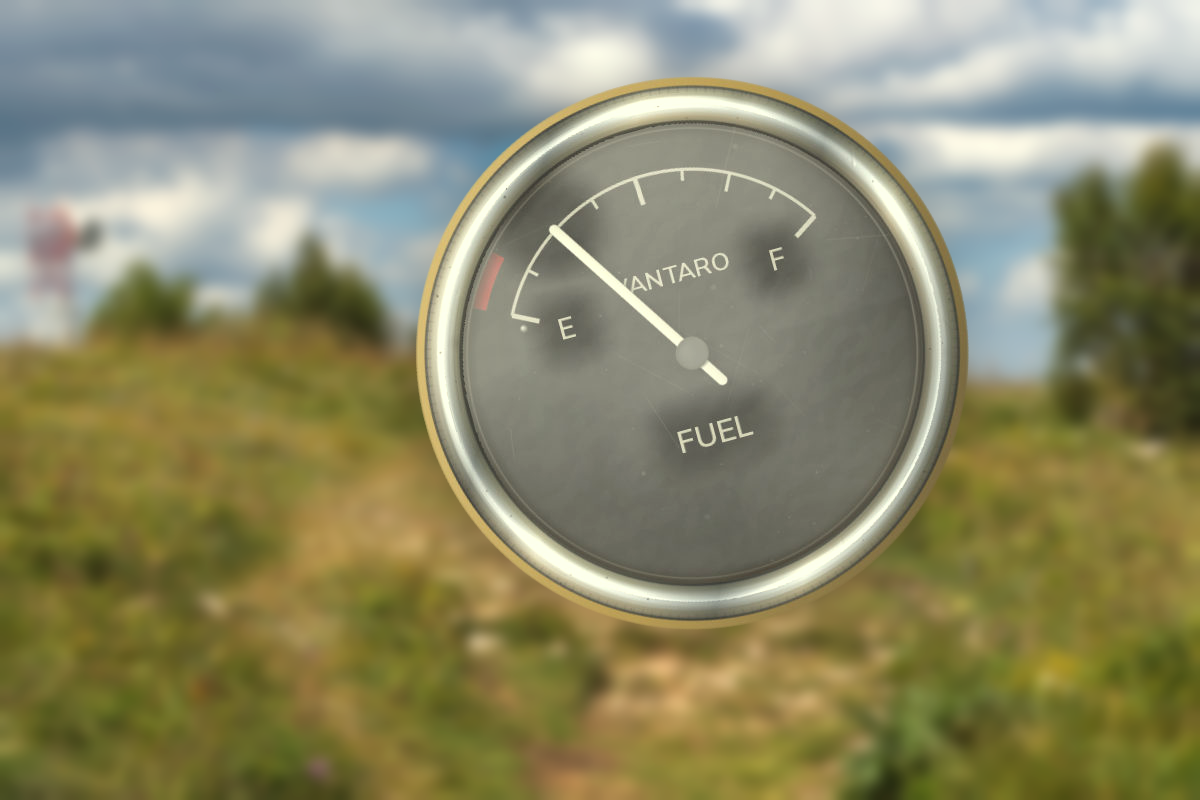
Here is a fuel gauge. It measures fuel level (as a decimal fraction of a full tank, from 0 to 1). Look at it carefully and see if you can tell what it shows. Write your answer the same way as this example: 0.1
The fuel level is 0.25
